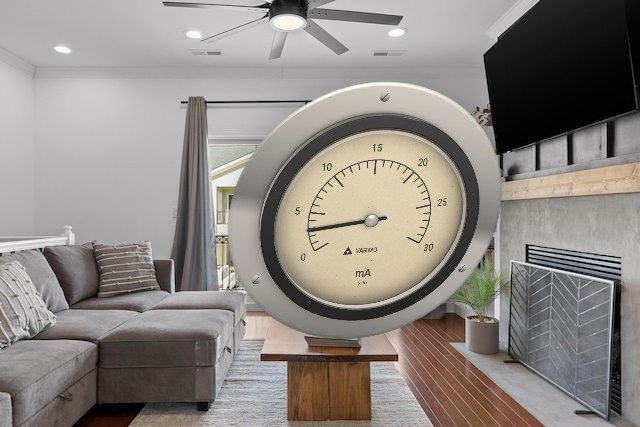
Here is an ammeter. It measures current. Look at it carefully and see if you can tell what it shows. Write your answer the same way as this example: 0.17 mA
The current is 3 mA
